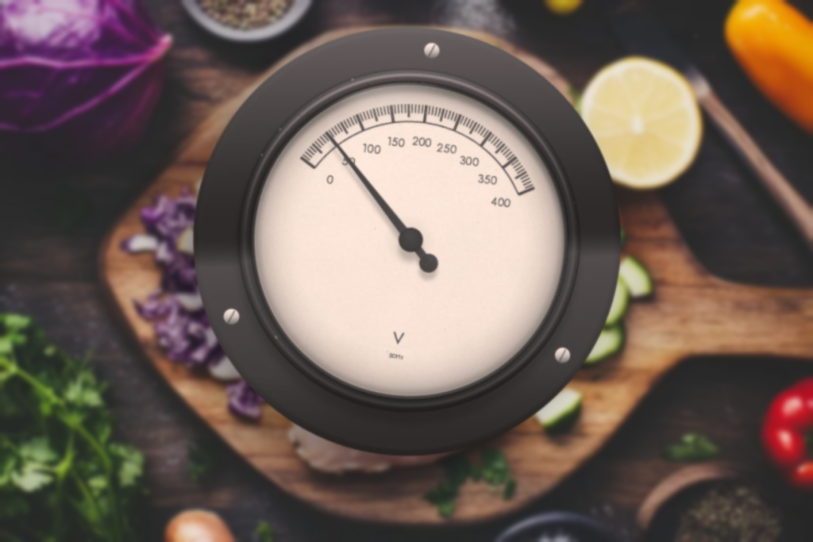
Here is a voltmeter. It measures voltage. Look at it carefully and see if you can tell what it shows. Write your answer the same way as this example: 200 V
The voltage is 50 V
